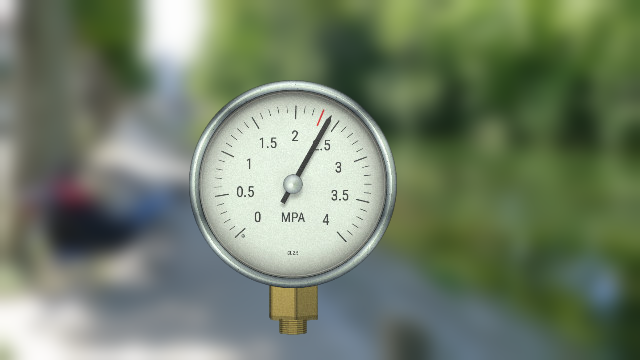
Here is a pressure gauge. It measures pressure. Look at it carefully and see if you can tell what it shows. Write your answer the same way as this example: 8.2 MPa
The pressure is 2.4 MPa
